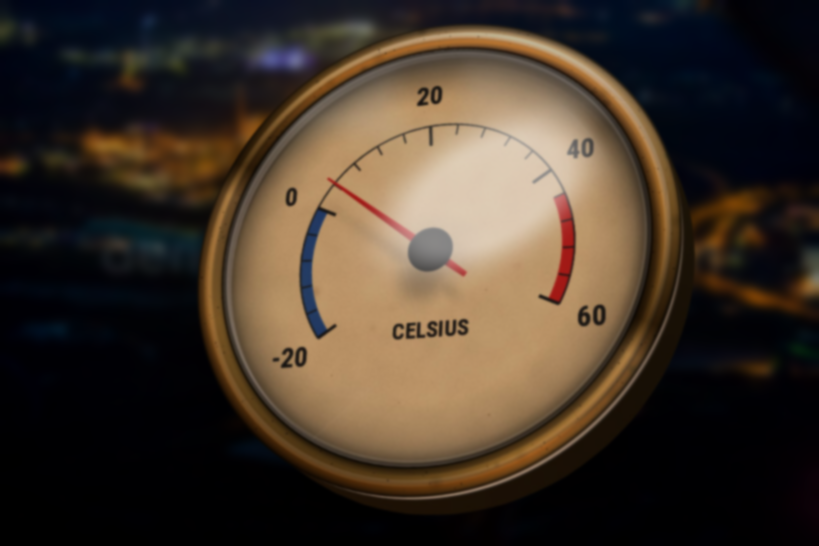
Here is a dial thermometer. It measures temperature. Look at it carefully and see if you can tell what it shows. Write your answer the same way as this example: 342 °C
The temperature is 4 °C
